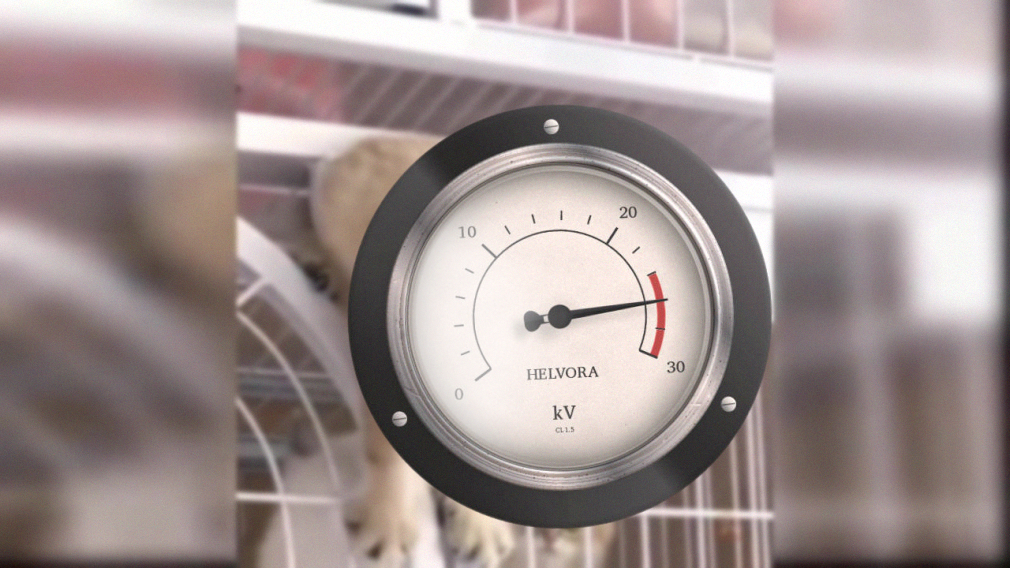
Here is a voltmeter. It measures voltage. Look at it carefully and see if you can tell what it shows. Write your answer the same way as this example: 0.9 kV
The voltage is 26 kV
